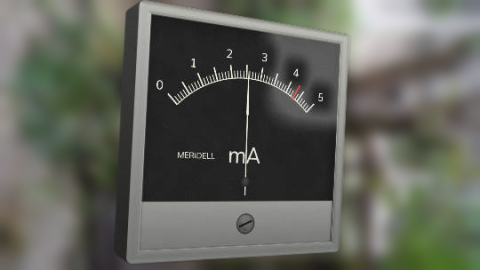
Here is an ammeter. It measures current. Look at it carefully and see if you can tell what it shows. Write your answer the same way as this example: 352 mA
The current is 2.5 mA
